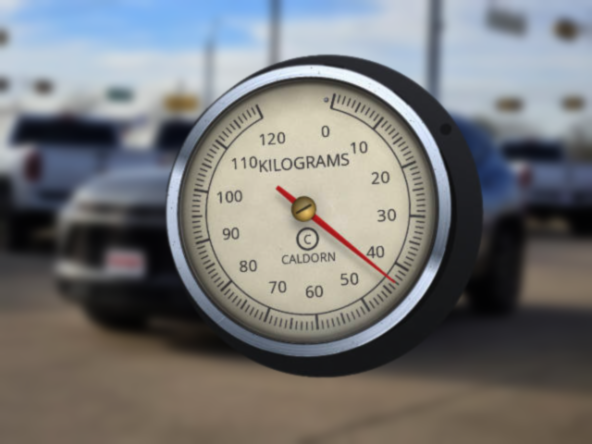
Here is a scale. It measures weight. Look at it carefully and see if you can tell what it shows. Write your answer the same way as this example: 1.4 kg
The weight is 43 kg
